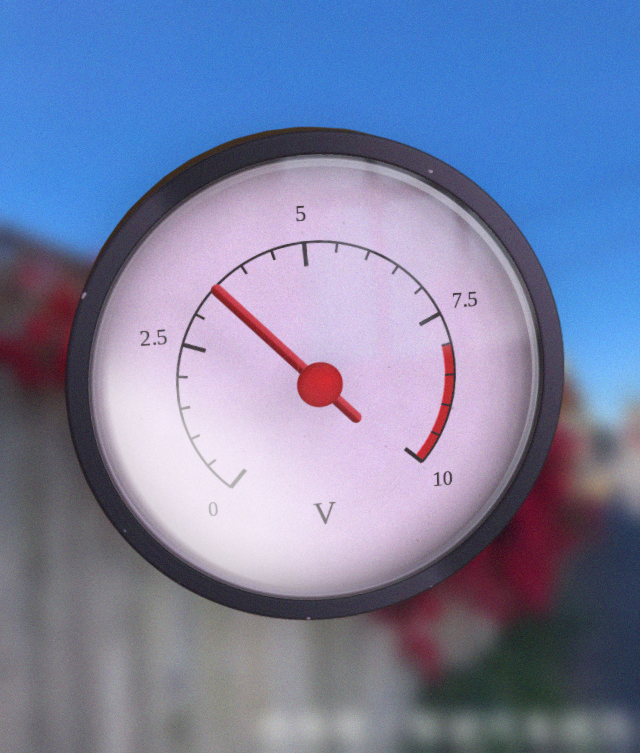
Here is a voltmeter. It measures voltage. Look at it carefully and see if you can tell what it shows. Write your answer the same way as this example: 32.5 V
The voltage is 3.5 V
